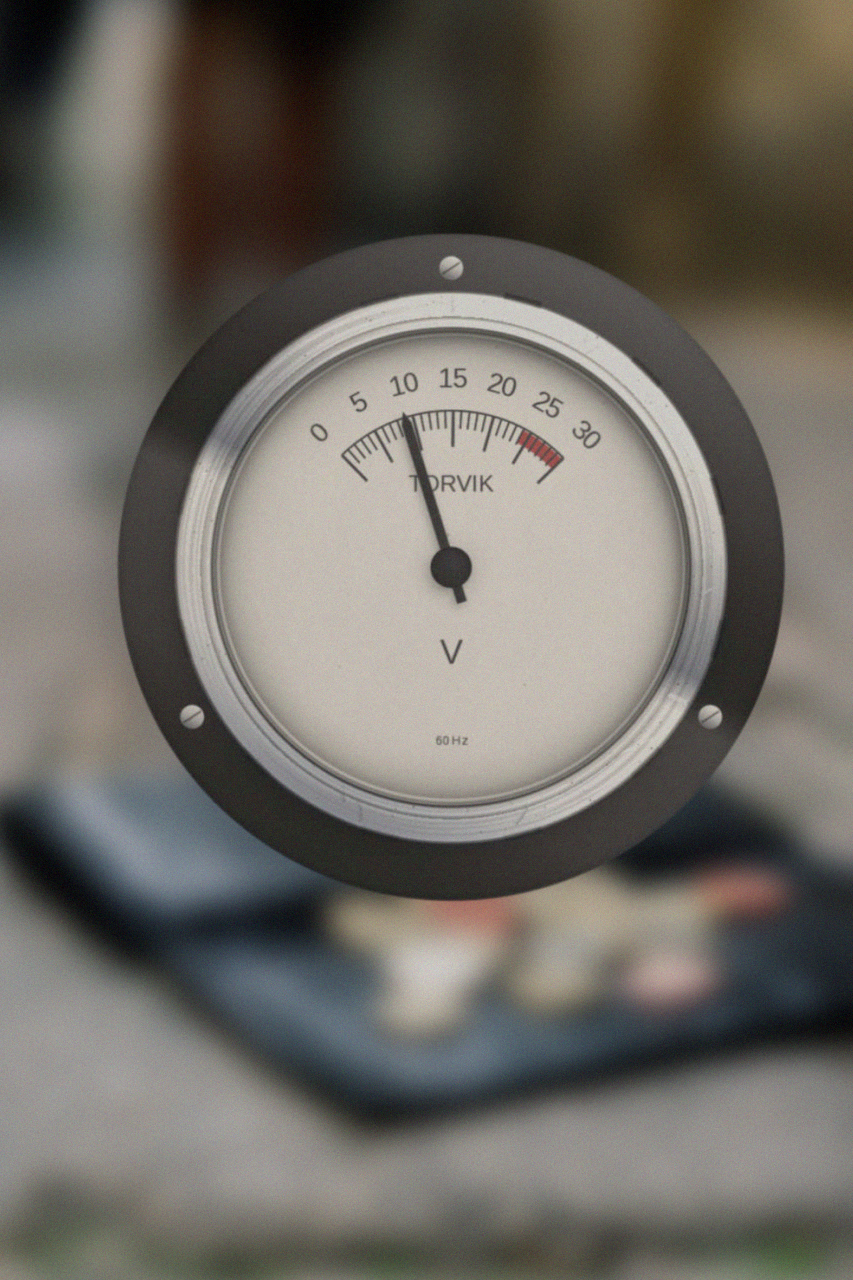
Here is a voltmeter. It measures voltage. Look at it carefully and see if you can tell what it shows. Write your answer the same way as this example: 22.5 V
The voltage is 9 V
